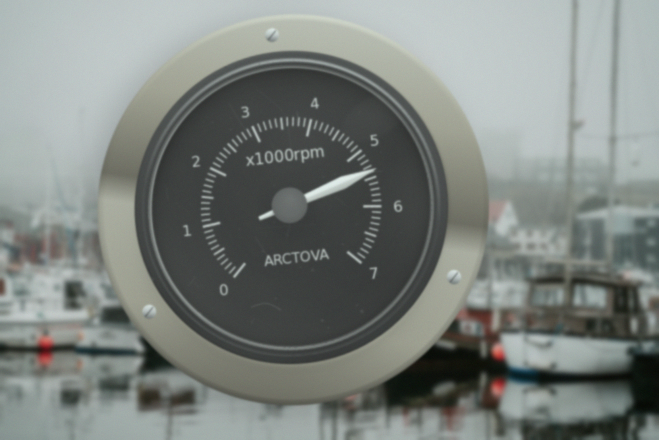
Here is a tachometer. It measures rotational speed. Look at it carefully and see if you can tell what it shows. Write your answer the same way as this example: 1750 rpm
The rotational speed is 5400 rpm
